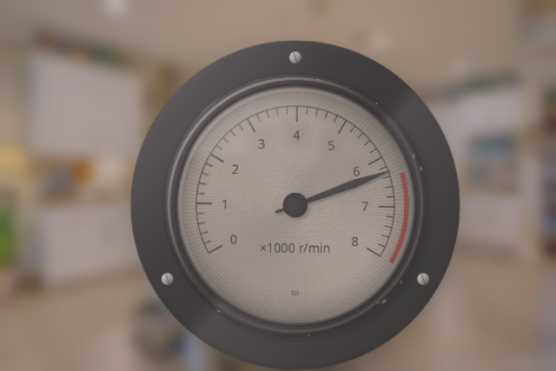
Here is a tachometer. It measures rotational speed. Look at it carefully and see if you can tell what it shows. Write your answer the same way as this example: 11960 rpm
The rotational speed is 6300 rpm
